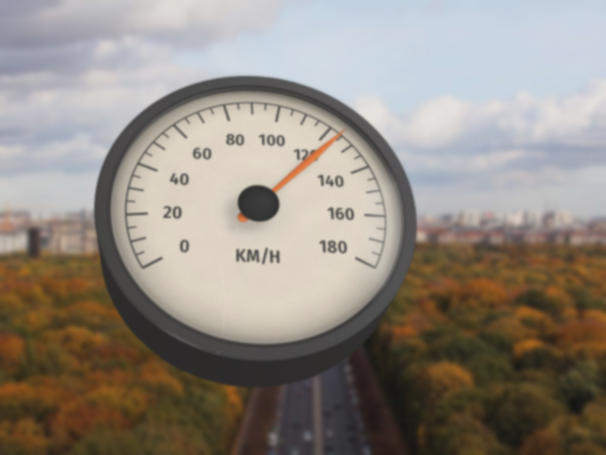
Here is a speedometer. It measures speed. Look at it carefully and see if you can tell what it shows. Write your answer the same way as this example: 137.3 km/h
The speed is 125 km/h
